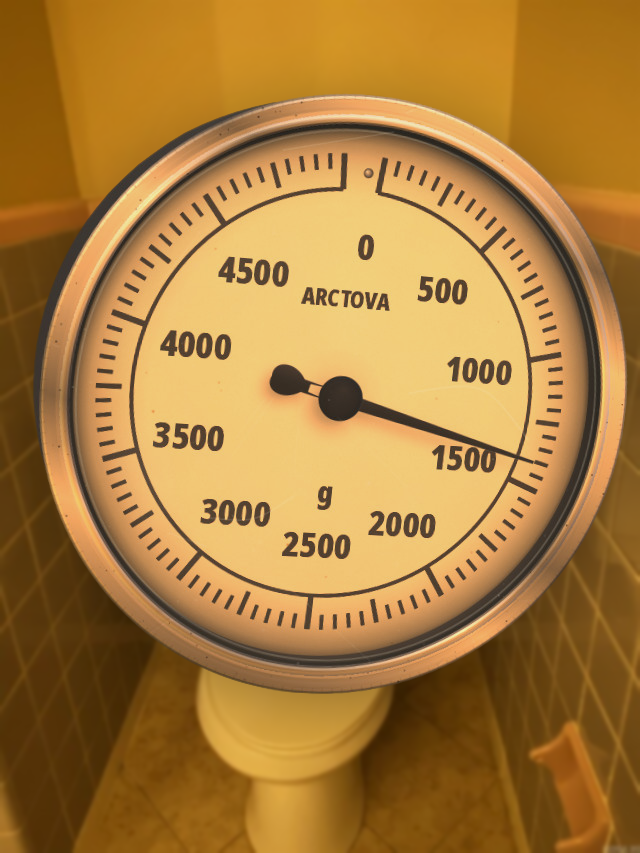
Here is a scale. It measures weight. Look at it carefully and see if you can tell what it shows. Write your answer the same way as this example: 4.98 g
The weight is 1400 g
